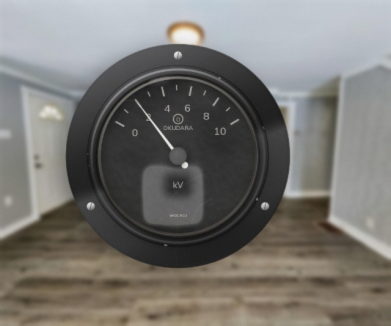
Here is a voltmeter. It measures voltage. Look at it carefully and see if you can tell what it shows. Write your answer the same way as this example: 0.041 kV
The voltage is 2 kV
